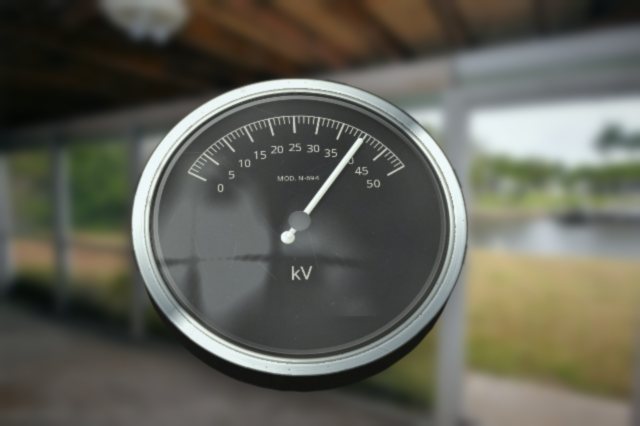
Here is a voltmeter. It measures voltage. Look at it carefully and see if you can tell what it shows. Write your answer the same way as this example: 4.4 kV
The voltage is 40 kV
